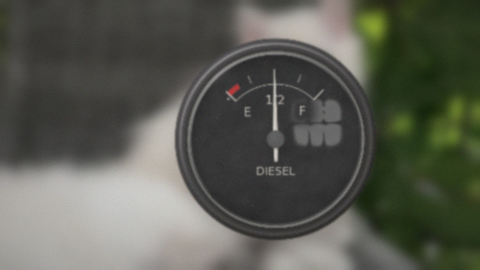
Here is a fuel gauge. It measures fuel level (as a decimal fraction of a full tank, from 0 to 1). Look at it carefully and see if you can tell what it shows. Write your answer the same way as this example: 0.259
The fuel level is 0.5
